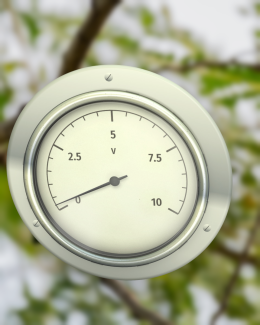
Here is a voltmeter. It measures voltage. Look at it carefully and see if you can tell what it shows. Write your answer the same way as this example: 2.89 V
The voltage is 0.25 V
